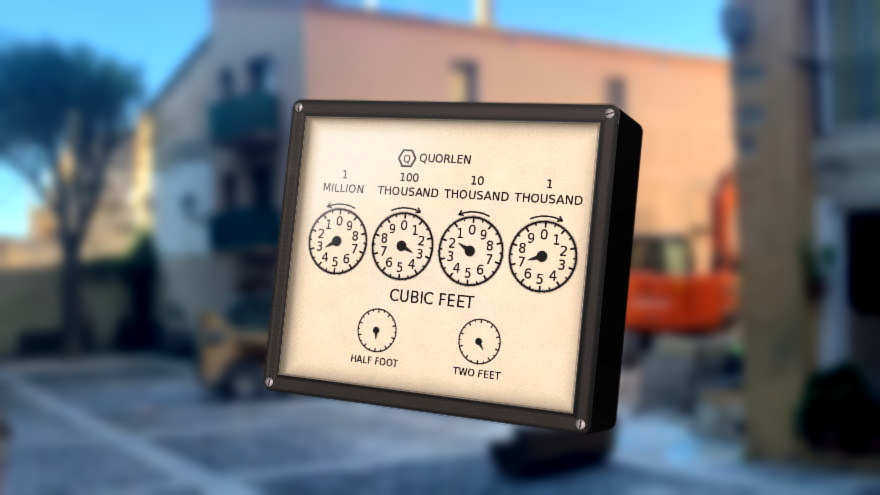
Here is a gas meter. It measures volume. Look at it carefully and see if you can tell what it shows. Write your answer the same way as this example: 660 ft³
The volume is 331700 ft³
